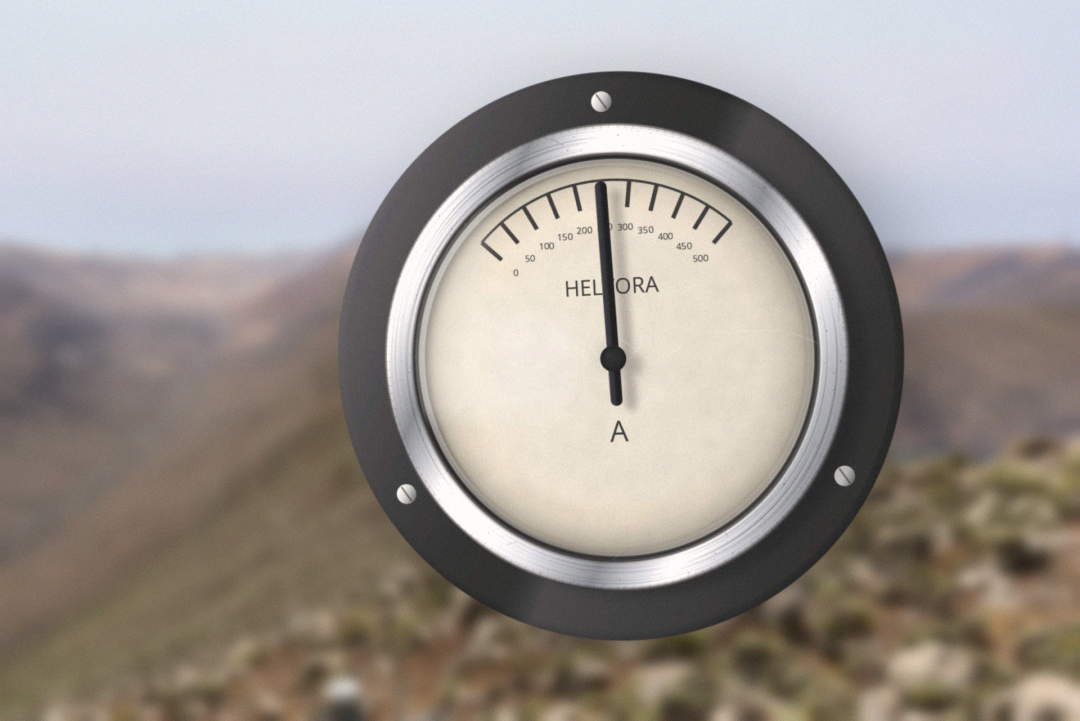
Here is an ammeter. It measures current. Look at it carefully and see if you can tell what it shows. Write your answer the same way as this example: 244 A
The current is 250 A
